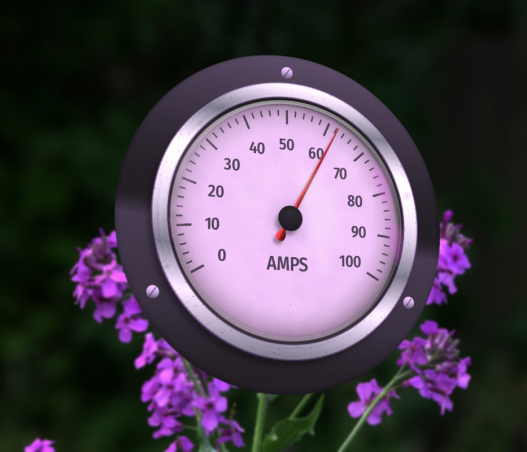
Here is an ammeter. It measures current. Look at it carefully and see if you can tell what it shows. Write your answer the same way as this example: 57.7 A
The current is 62 A
